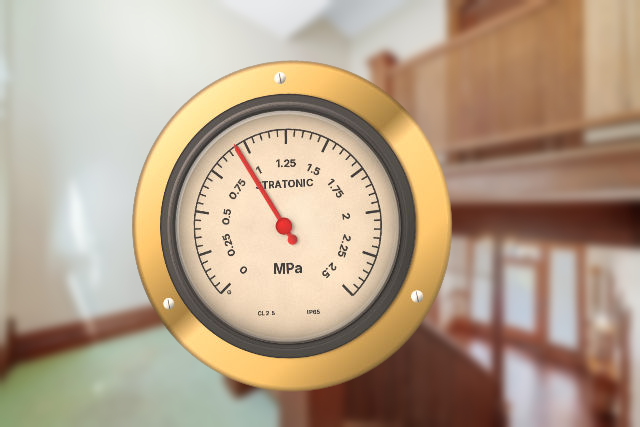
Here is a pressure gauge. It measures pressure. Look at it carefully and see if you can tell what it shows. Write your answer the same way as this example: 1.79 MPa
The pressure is 0.95 MPa
